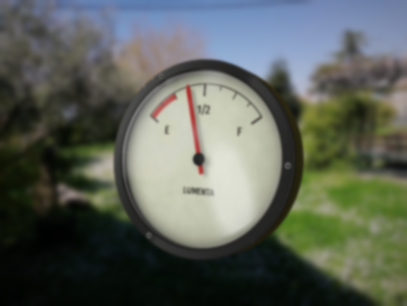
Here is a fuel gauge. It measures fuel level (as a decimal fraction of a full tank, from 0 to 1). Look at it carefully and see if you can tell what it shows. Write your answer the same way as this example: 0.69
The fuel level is 0.375
